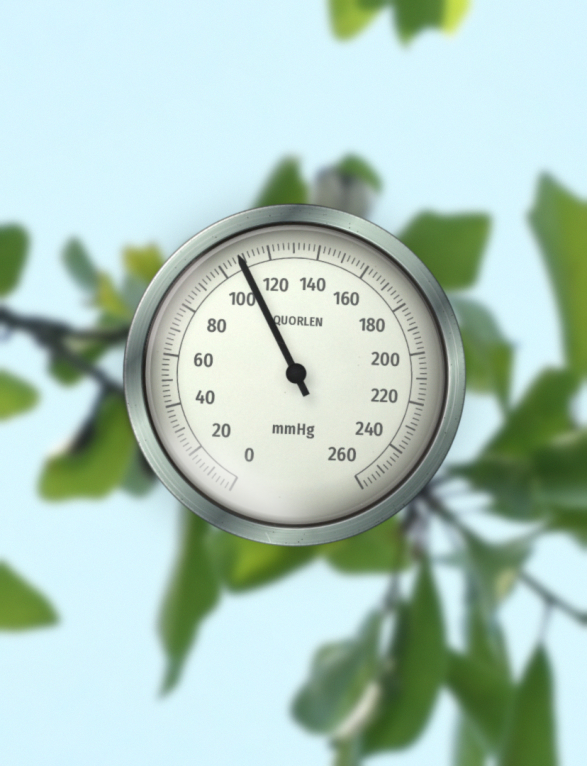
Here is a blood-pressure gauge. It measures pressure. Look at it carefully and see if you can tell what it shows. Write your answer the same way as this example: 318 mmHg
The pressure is 108 mmHg
